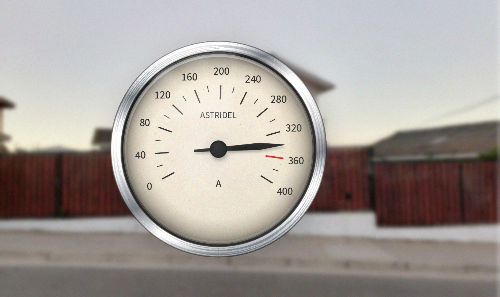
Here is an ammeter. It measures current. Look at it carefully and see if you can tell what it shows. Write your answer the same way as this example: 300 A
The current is 340 A
